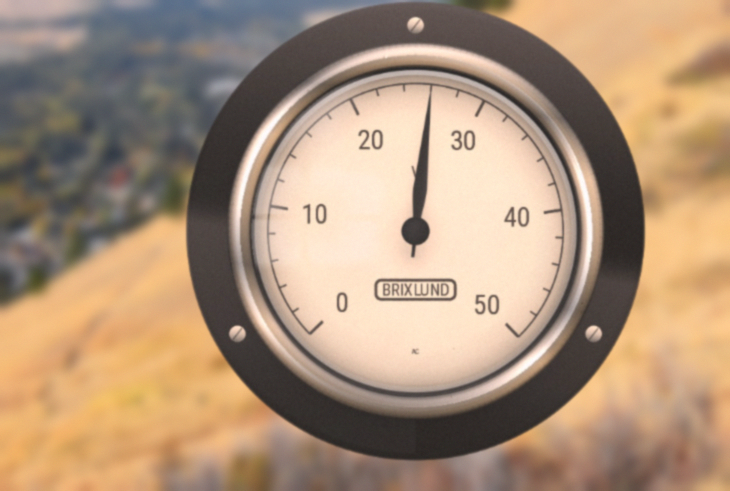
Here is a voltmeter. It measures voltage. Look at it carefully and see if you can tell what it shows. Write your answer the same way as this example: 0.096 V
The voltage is 26 V
